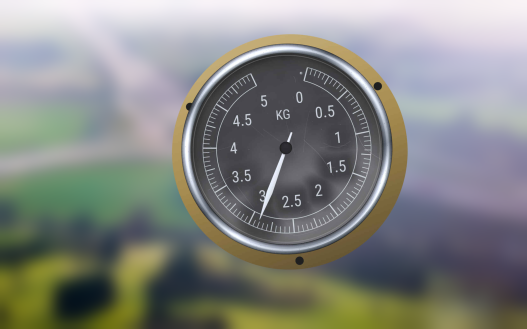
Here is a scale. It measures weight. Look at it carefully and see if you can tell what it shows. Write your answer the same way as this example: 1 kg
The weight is 2.9 kg
